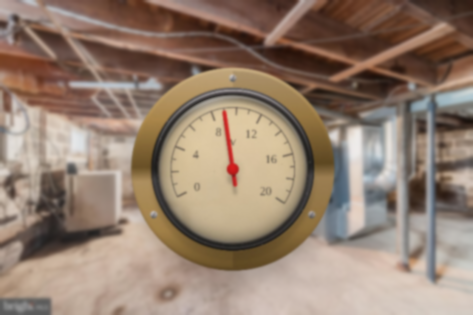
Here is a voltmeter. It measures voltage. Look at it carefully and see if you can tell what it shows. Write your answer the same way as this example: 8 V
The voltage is 9 V
